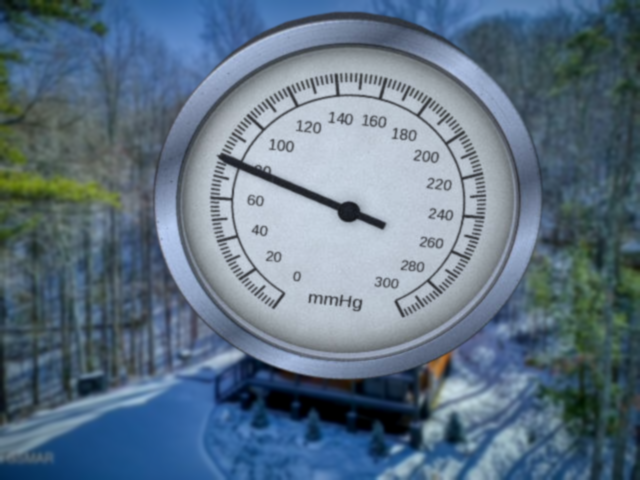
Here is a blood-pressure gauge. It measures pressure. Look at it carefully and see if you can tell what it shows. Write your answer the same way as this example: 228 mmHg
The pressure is 80 mmHg
